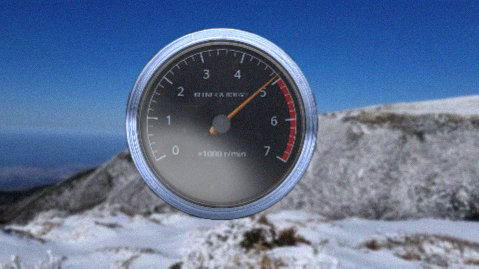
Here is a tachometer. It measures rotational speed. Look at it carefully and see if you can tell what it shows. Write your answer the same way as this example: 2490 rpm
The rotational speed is 4900 rpm
